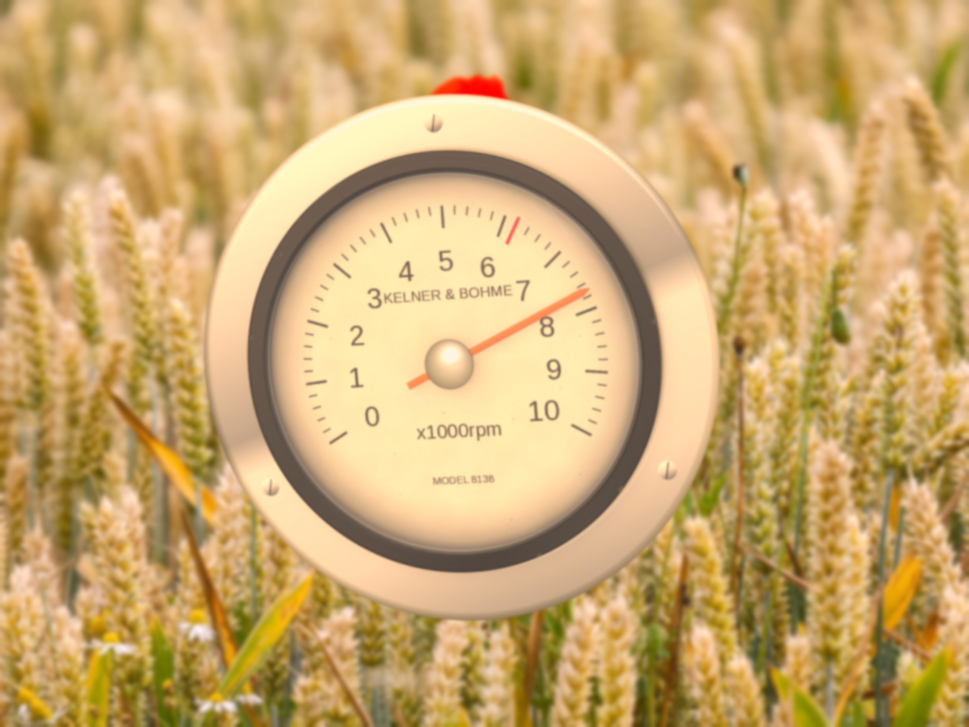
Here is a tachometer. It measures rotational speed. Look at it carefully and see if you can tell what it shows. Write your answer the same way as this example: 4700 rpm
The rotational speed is 7700 rpm
